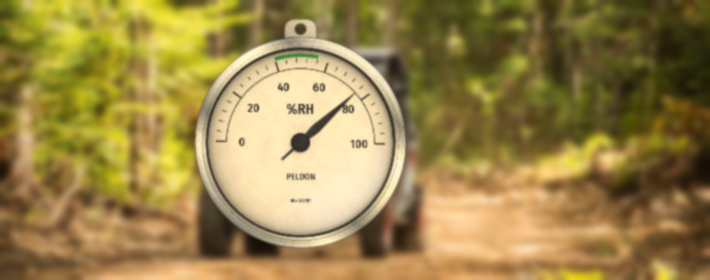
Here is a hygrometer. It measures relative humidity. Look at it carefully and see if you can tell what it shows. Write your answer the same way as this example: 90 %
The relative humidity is 76 %
